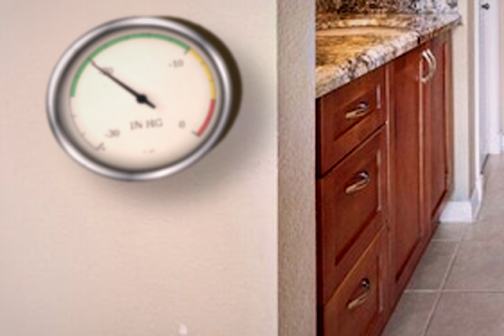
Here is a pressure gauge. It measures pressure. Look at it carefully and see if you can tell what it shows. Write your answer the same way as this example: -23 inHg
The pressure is -20 inHg
